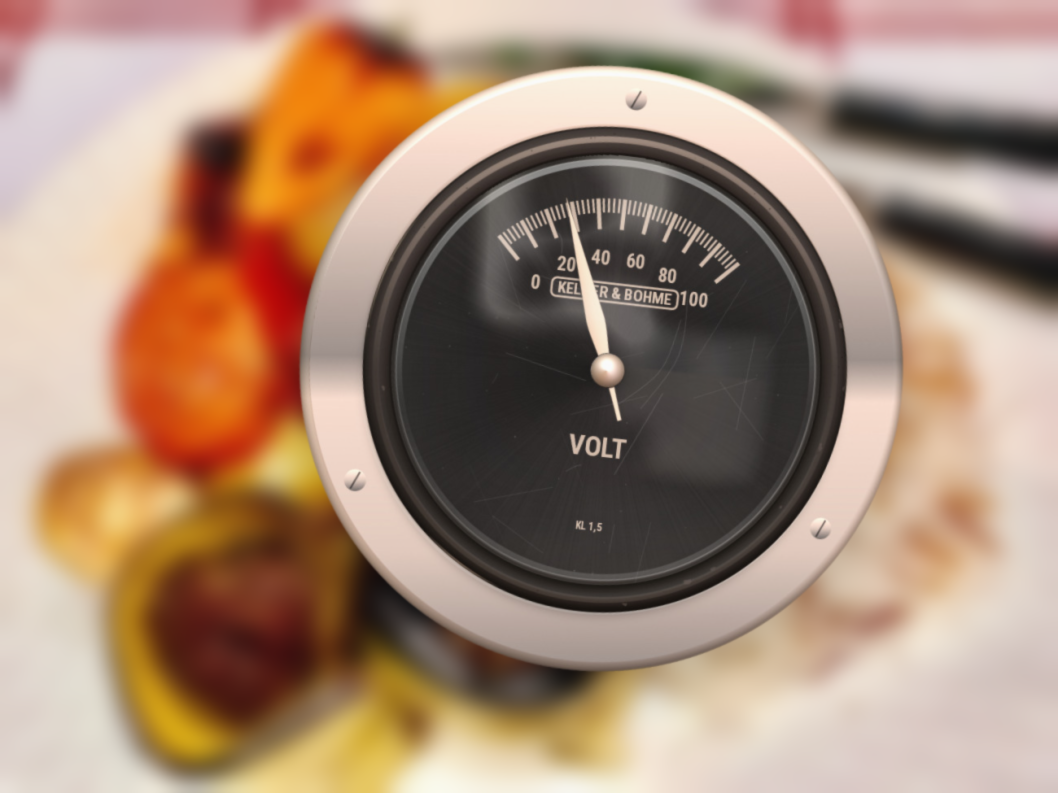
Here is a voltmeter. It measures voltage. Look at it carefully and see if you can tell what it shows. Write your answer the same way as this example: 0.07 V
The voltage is 28 V
